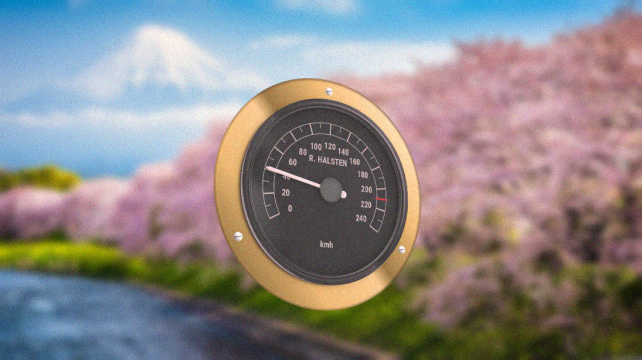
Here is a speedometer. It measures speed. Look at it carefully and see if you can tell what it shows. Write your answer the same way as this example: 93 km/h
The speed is 40 km/h
